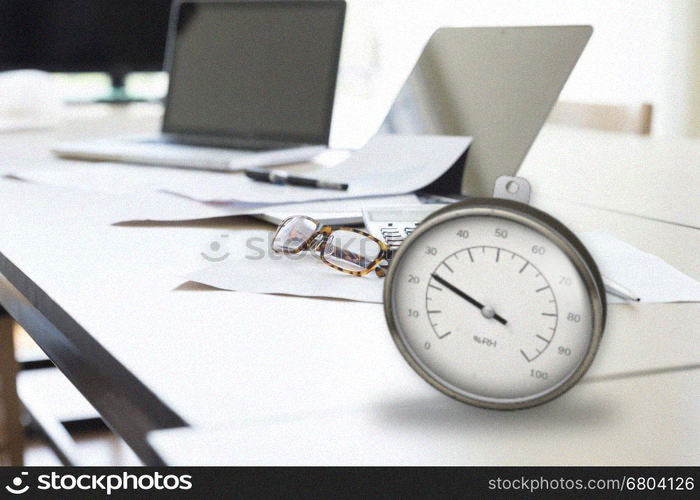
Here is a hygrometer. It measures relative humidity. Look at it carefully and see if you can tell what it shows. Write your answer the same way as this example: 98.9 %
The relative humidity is 25 %
